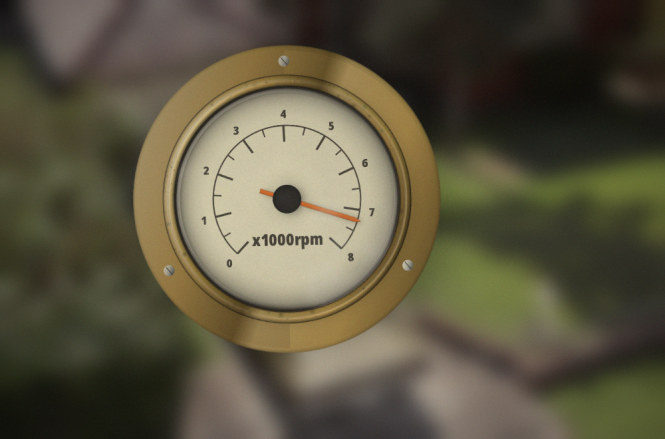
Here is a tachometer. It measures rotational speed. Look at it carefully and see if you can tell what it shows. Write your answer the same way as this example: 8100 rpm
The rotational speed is 7250 rpm
